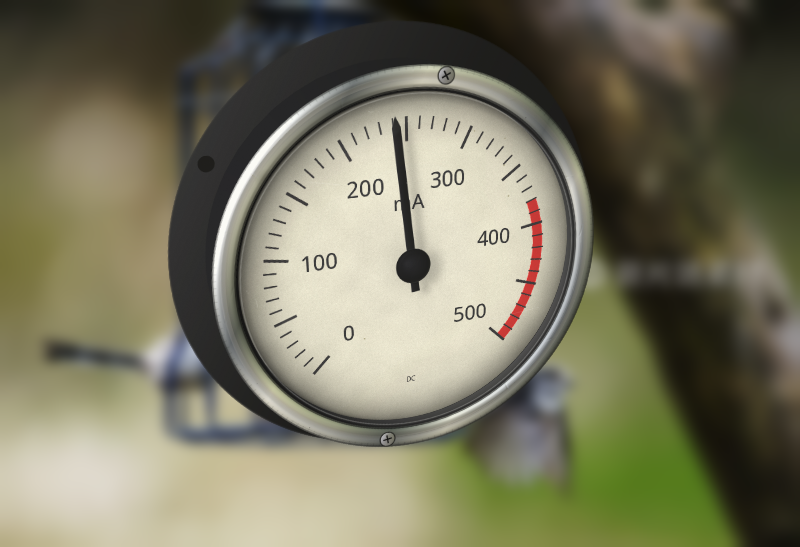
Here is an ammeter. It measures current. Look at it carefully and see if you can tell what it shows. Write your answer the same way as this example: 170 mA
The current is 240 mA
